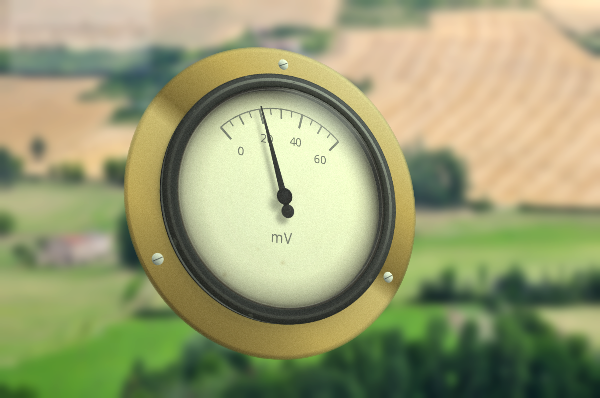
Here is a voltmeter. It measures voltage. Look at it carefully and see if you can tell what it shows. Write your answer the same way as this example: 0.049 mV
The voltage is 20 mV
